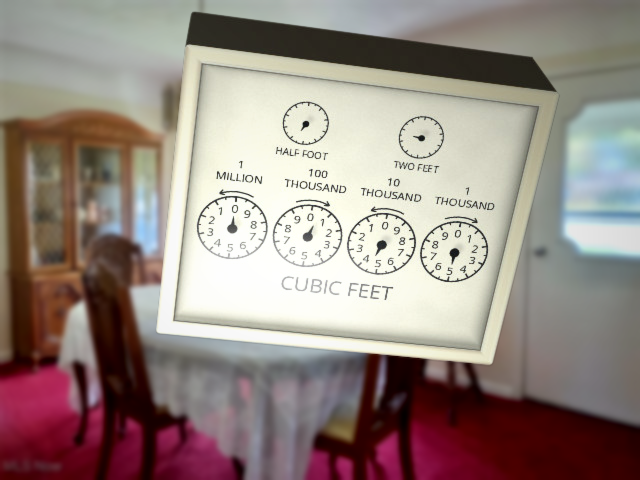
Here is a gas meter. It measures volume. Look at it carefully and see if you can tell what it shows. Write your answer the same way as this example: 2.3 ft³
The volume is 4500 ft³
